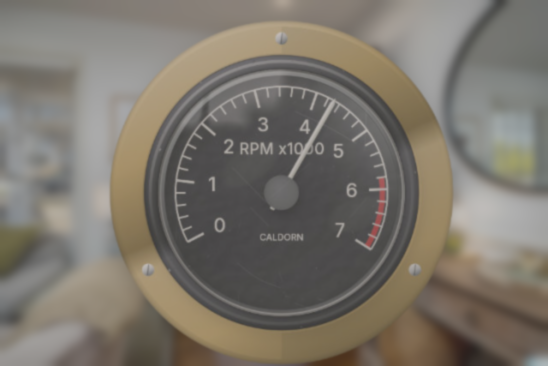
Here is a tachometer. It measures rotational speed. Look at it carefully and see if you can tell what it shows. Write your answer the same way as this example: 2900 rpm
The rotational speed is 4300 rpm
